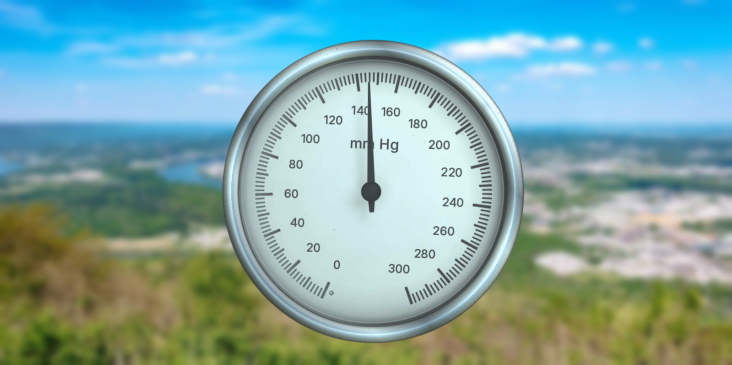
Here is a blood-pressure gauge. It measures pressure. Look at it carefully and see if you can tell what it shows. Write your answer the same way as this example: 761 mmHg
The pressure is 146 mmHg
